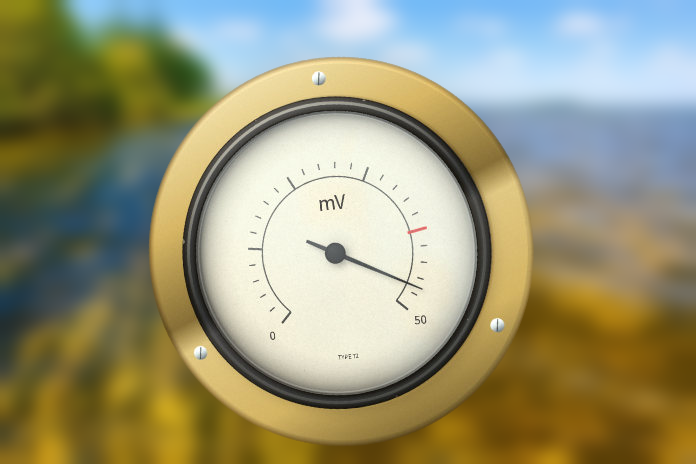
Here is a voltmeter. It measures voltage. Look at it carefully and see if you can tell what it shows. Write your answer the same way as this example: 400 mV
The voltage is 47 mV
